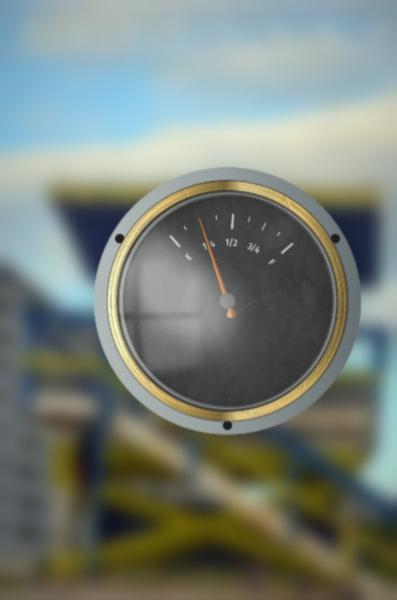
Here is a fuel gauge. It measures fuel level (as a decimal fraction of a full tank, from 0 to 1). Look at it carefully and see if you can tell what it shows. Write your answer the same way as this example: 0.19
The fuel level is 0.25
